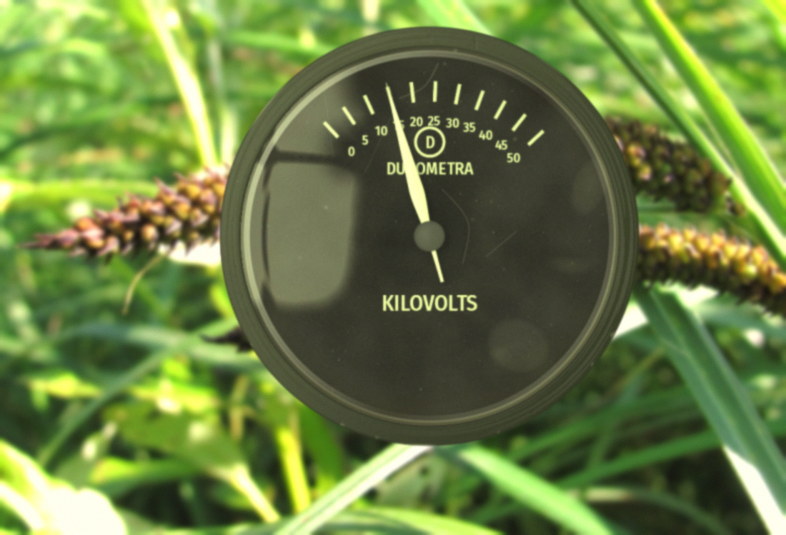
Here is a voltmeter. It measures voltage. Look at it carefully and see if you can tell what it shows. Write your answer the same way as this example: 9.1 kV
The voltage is 15 kV
